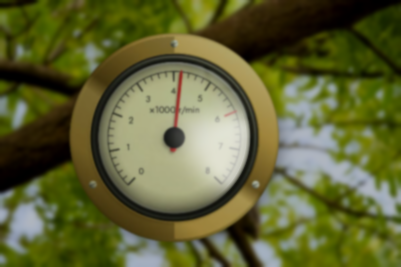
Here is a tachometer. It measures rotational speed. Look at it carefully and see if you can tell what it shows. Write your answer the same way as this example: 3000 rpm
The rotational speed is 4200 rpm
